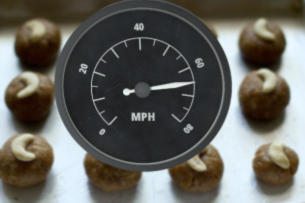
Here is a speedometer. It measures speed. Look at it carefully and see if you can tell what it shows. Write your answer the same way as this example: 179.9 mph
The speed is 65 mph
